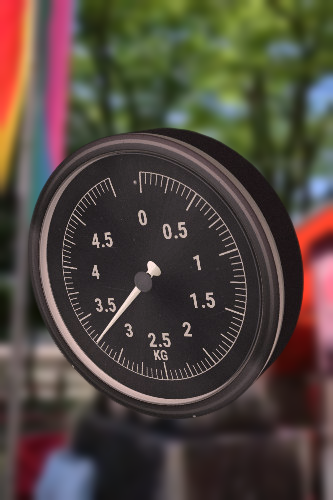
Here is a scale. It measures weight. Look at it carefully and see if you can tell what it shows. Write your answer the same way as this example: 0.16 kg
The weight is 3.25 kg
